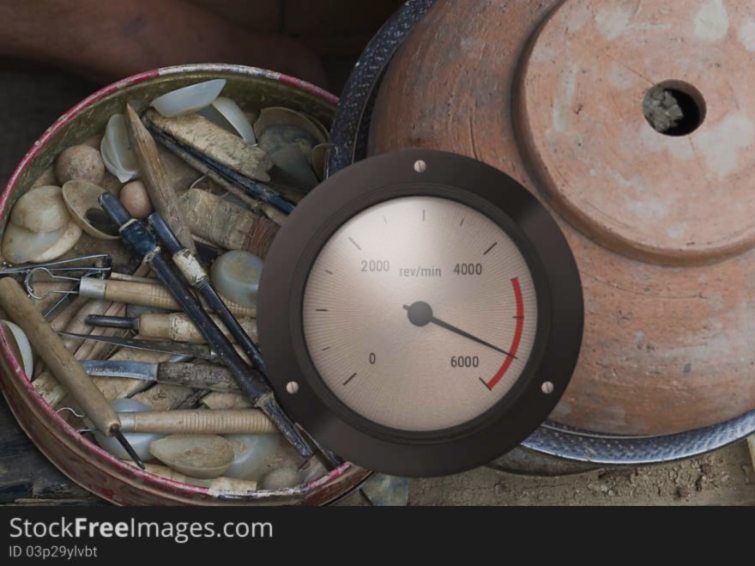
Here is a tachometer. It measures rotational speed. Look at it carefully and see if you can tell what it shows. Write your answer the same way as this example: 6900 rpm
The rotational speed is 5500 rpm
